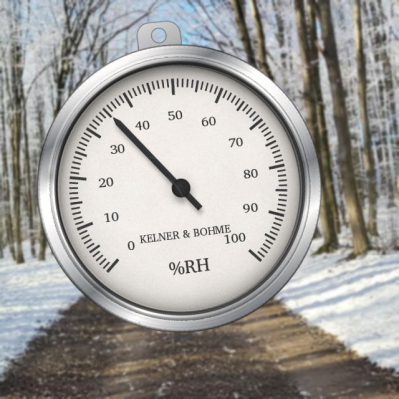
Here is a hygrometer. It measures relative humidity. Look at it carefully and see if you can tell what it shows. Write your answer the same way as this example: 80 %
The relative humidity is 35 %
